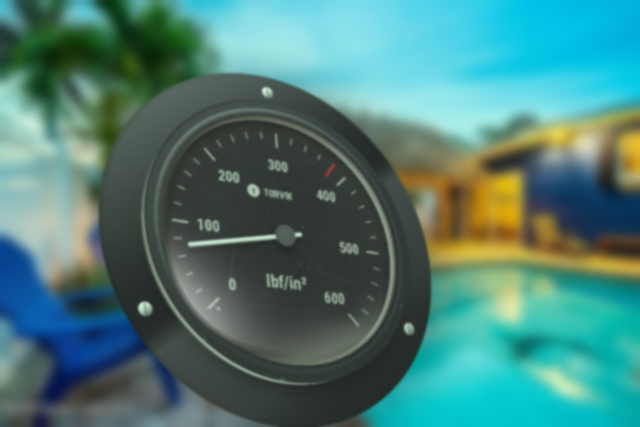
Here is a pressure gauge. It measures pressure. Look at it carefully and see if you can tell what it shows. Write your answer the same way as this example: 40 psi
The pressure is 70 psi
